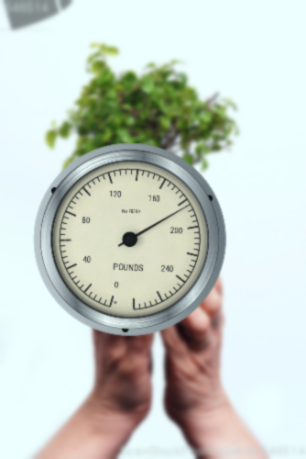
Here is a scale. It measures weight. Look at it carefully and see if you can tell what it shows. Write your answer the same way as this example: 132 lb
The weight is 184 lb
